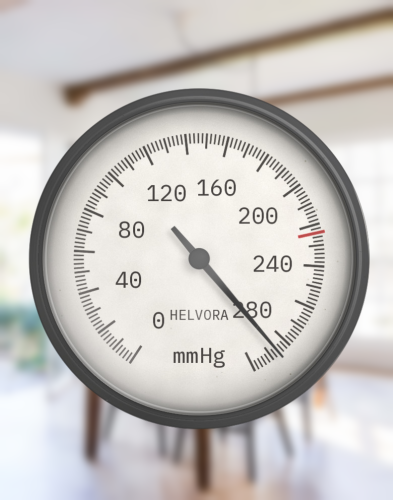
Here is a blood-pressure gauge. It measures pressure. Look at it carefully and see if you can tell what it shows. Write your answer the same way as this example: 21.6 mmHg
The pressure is 286 mmHg
